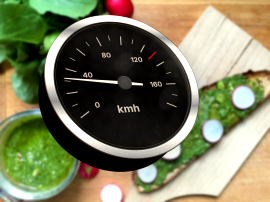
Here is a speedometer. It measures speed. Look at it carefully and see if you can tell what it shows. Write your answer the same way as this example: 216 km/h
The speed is 30 km/h
